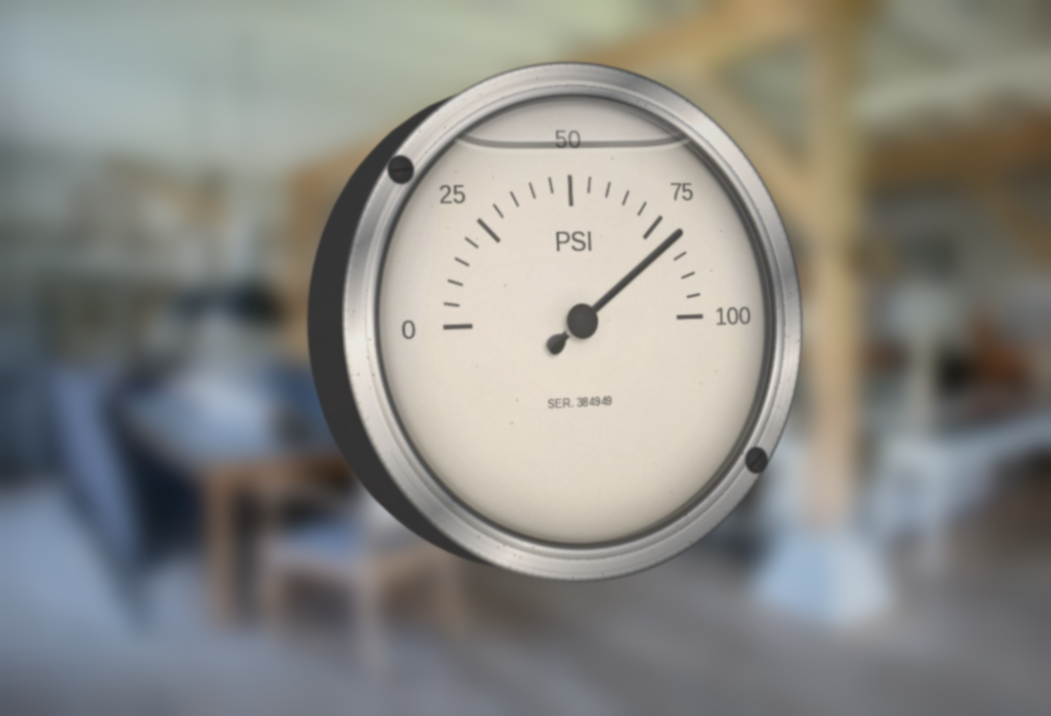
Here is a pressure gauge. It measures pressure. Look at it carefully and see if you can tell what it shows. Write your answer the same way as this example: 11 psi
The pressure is 80 psi
